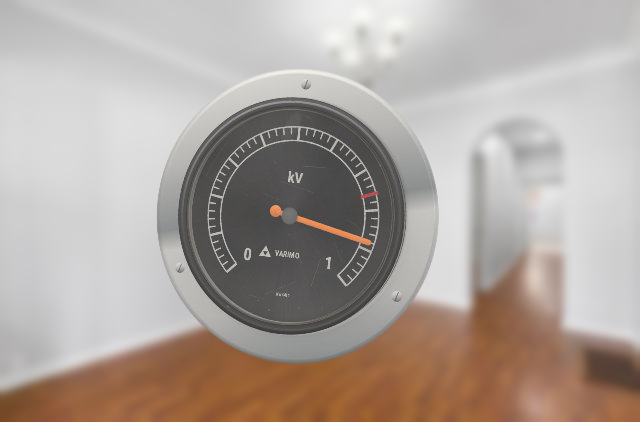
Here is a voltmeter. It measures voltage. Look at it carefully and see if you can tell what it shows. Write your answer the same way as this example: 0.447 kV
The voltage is 0.88 kV
